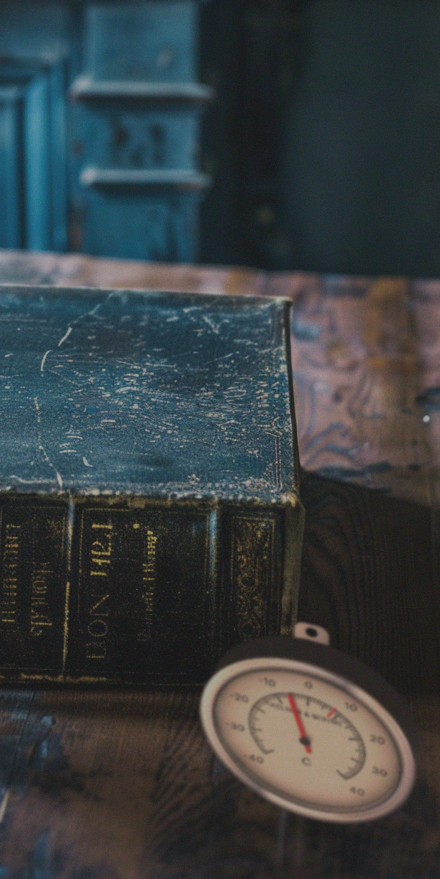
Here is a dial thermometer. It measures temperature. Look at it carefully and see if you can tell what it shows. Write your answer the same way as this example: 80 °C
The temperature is -5 °C
